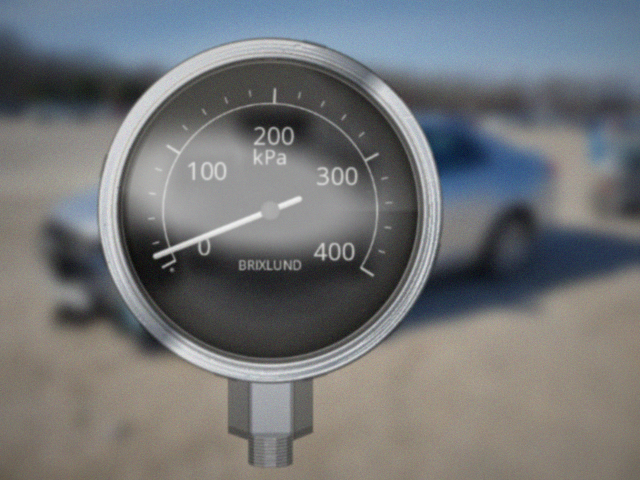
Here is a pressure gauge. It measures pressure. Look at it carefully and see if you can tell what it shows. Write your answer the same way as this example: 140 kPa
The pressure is 10 kPa
